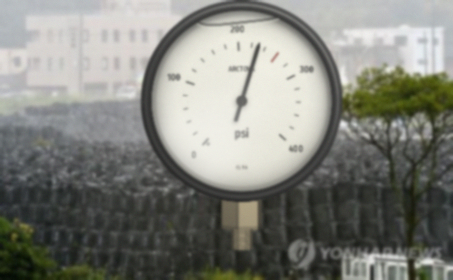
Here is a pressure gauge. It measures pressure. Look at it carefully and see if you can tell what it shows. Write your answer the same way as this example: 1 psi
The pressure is 230 psi
